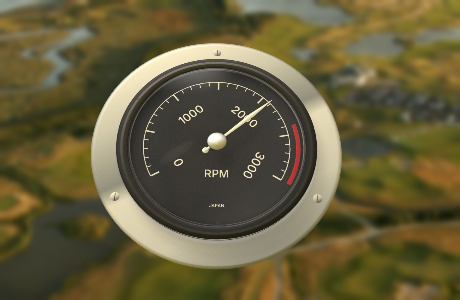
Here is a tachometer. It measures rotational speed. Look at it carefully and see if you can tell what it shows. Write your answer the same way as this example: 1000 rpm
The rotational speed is 2100 rpm
